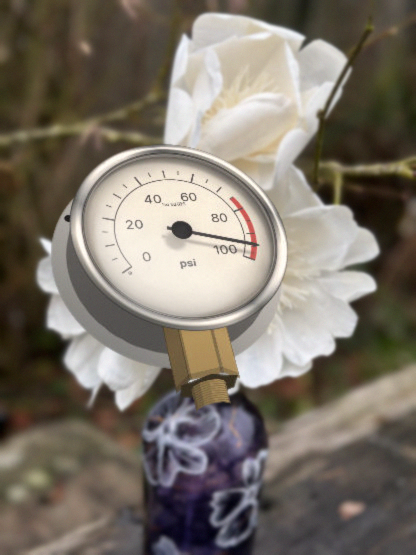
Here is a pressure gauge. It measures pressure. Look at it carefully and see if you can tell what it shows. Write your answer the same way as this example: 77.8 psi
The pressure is 95 psi
